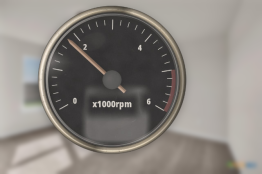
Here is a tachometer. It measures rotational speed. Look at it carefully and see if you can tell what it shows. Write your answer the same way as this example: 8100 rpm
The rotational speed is 1800 rpm
